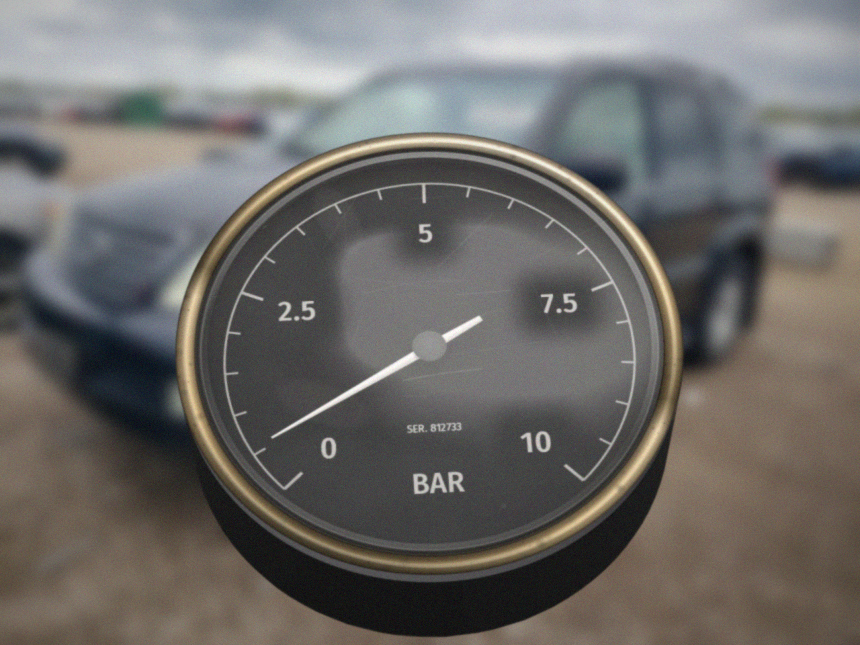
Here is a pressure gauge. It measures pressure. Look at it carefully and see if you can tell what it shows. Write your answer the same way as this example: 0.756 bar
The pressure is 0.5 bar
